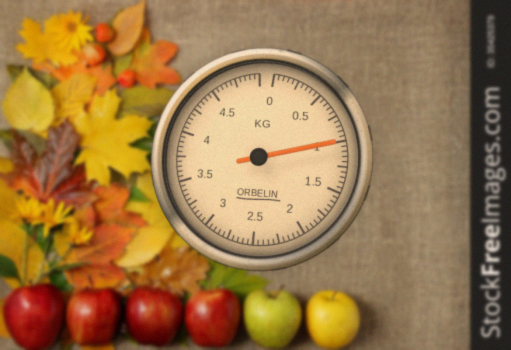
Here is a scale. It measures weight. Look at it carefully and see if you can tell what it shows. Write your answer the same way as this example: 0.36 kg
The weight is 1 kg
